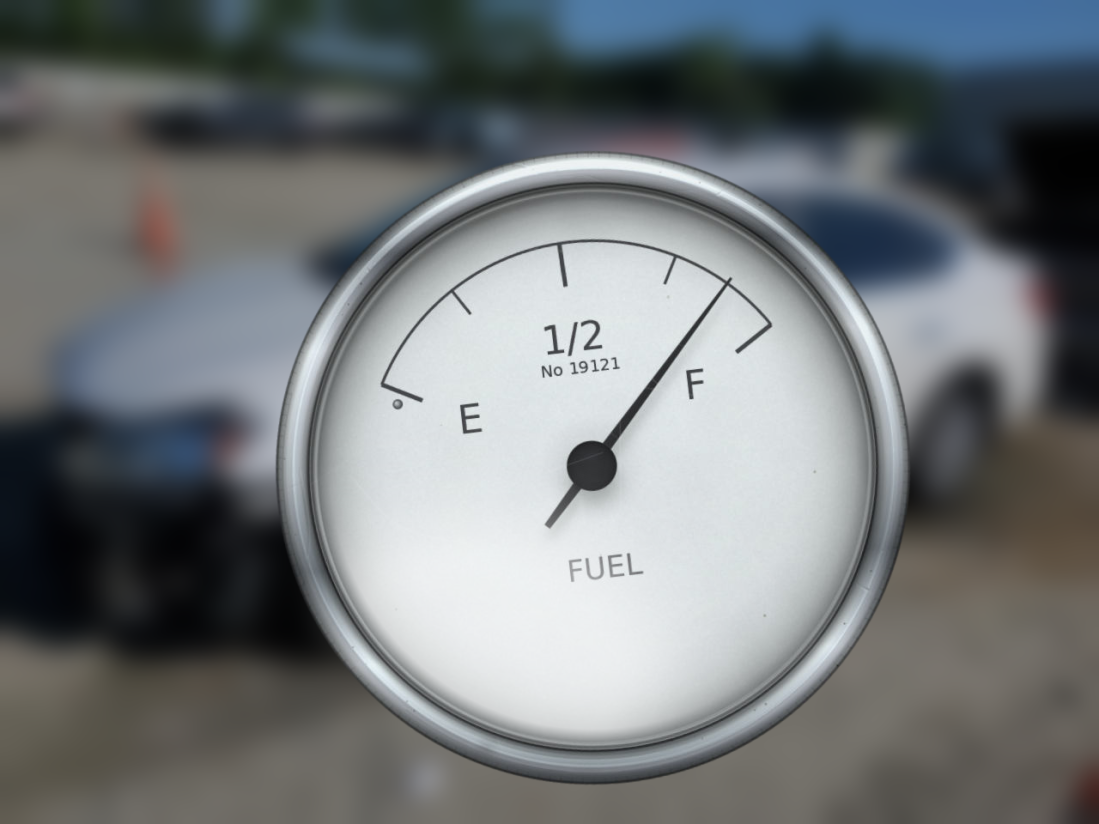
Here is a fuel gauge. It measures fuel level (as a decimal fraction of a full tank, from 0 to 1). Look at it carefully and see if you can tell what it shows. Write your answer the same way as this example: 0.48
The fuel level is 0.875
